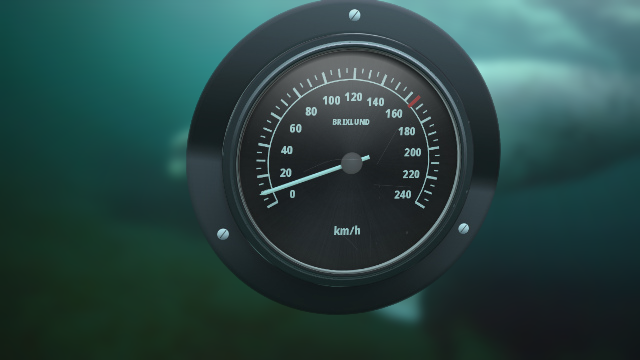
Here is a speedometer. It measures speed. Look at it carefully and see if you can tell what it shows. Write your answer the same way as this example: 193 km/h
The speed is 10 km/h
